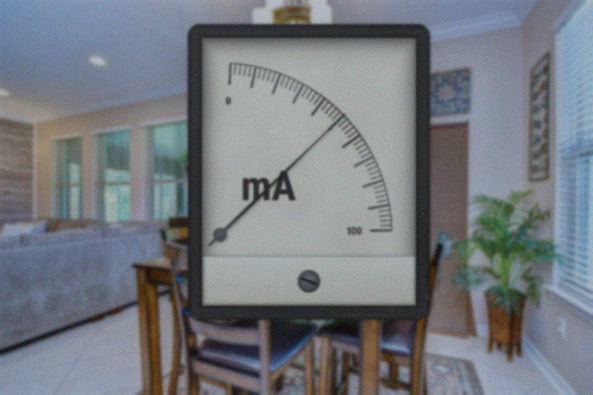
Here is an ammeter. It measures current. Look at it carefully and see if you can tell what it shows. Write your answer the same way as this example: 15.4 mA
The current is 50 mA
